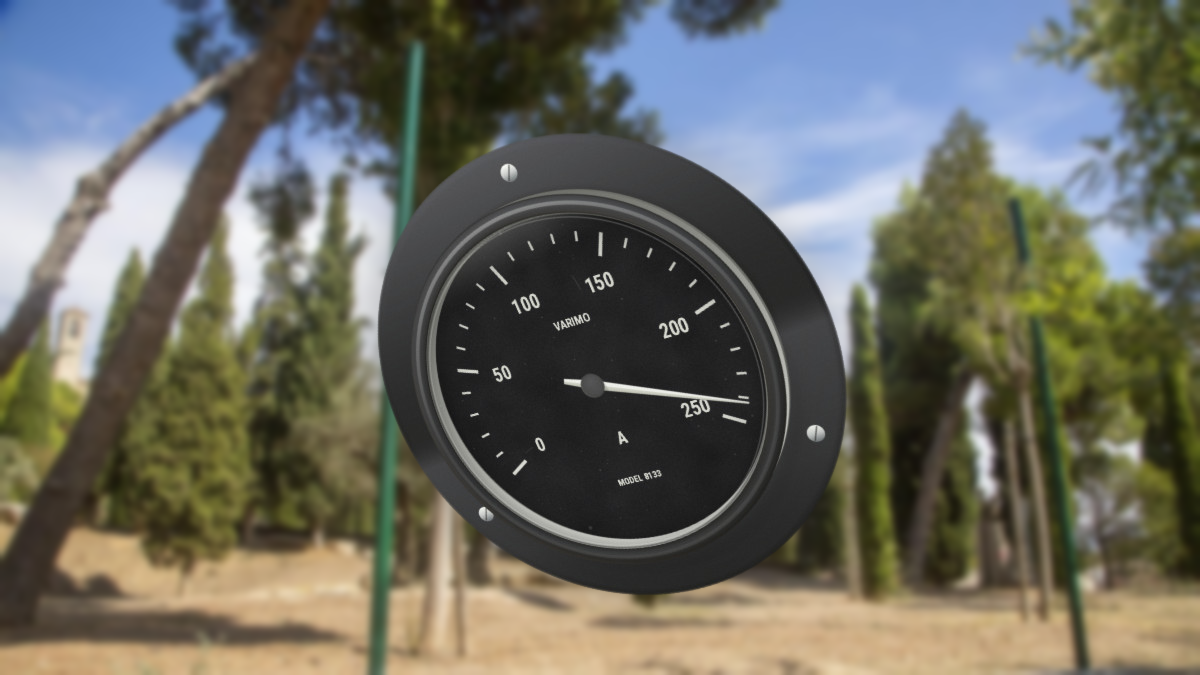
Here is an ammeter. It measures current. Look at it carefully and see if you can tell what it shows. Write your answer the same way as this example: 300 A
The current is 240 A
